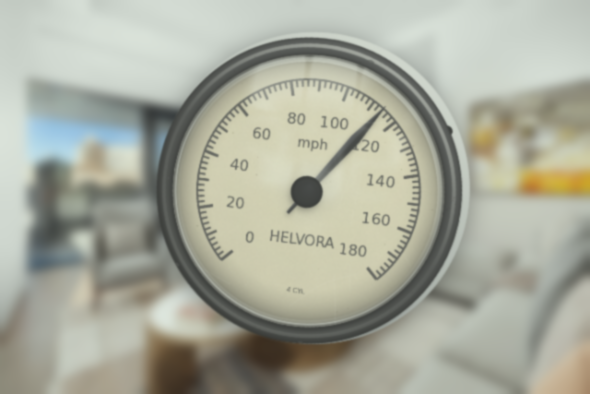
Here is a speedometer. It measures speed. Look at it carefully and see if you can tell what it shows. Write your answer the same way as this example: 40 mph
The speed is 114 mph
